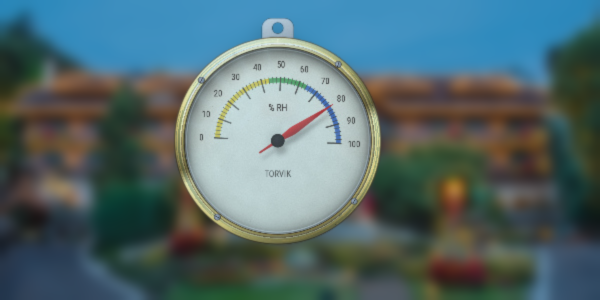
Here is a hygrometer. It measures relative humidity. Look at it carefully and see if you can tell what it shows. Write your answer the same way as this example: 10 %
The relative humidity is 80 %
